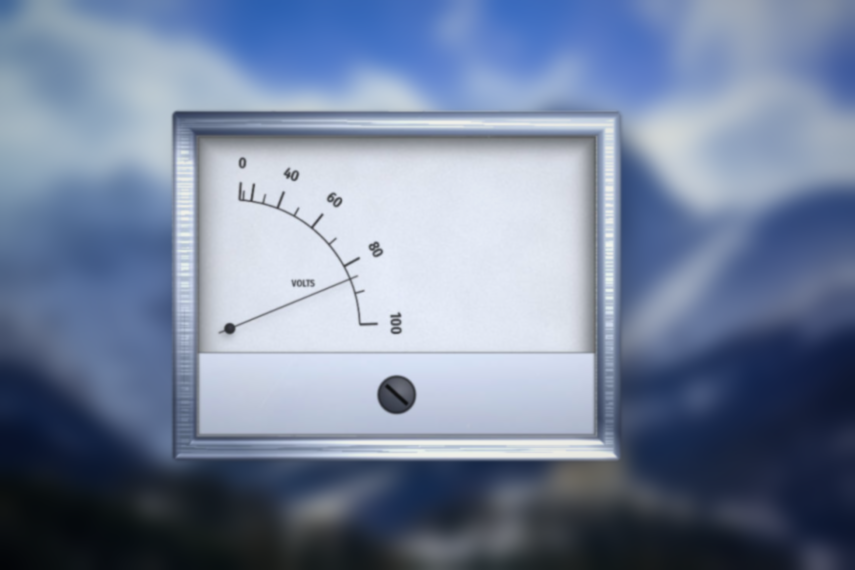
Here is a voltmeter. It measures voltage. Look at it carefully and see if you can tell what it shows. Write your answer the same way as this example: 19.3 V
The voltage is 85 V
